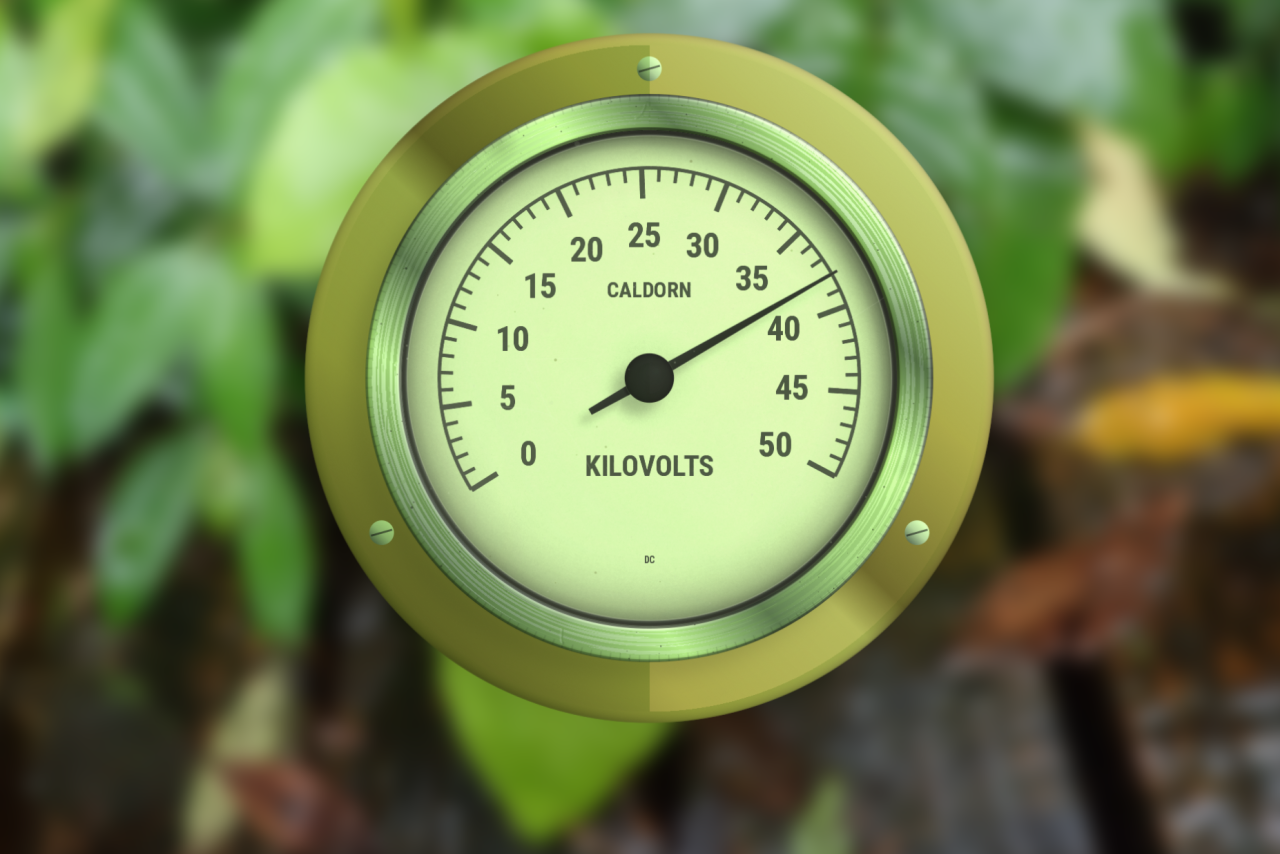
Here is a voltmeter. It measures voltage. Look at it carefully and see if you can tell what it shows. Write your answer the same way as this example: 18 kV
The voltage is 38 kV
